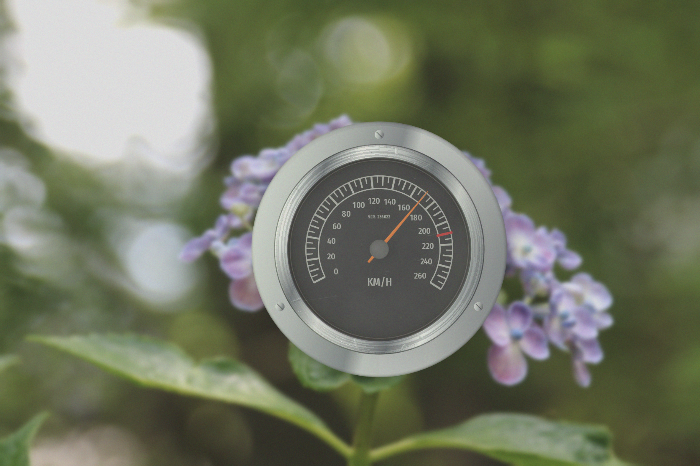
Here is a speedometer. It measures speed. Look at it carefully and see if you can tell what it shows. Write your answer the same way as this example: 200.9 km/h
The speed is 170 km/h
